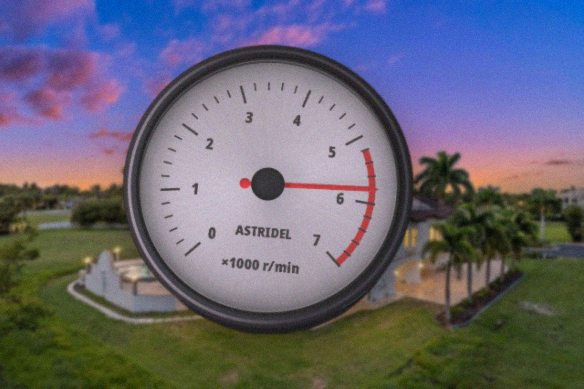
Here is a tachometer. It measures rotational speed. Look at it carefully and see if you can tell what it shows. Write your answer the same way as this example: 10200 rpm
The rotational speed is 5800 rpm
